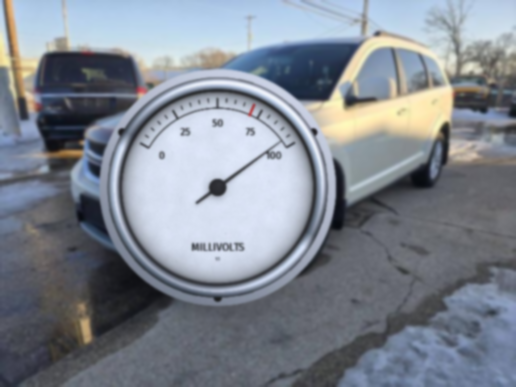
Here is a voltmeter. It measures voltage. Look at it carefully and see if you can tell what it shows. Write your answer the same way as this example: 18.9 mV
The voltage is 95 mV
